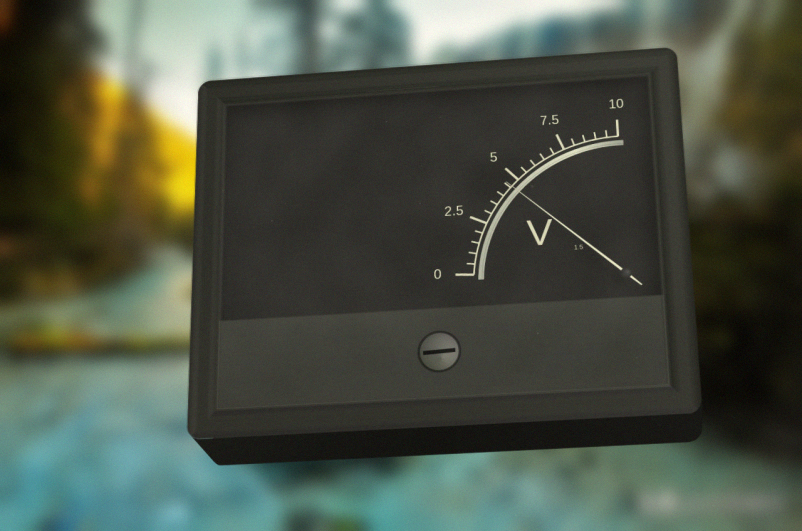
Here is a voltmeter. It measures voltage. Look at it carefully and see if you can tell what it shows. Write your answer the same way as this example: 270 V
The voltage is 4.5 V
